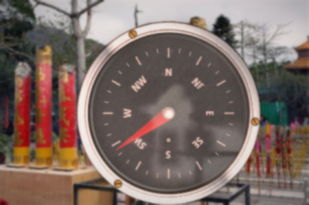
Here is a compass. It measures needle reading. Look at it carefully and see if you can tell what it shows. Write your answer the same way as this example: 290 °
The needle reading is 235 °
